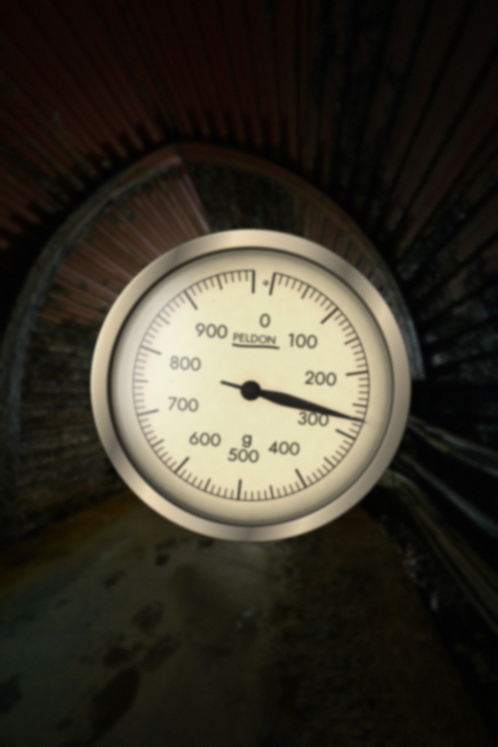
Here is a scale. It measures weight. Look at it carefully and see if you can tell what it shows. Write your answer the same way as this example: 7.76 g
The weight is 270 g
